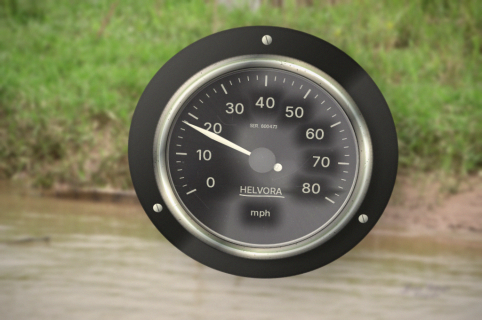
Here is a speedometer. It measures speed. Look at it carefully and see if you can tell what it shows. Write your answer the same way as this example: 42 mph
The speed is 18 mph
